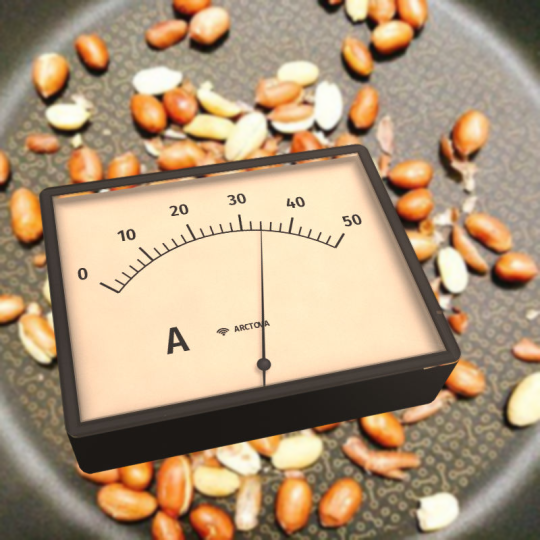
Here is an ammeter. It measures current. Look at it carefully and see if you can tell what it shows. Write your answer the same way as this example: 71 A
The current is 34 A
